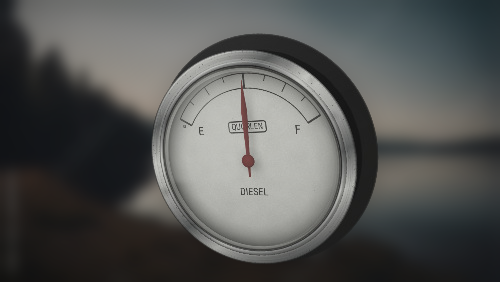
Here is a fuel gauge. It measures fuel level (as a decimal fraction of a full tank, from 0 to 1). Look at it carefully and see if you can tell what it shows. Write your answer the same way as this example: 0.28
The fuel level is 0.5
